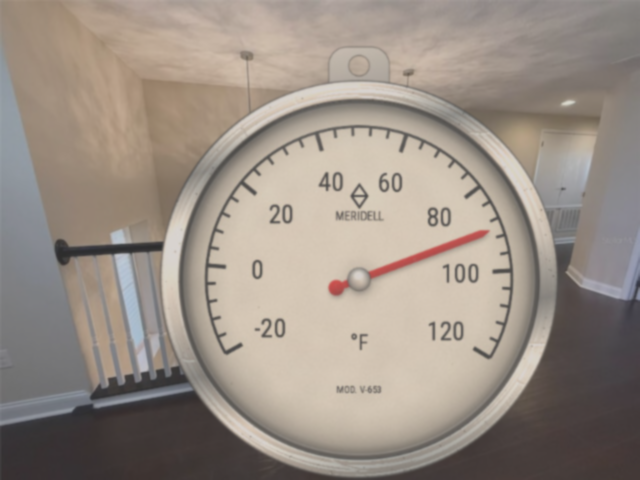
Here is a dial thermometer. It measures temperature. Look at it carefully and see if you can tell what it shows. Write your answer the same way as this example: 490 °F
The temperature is 90 °F
